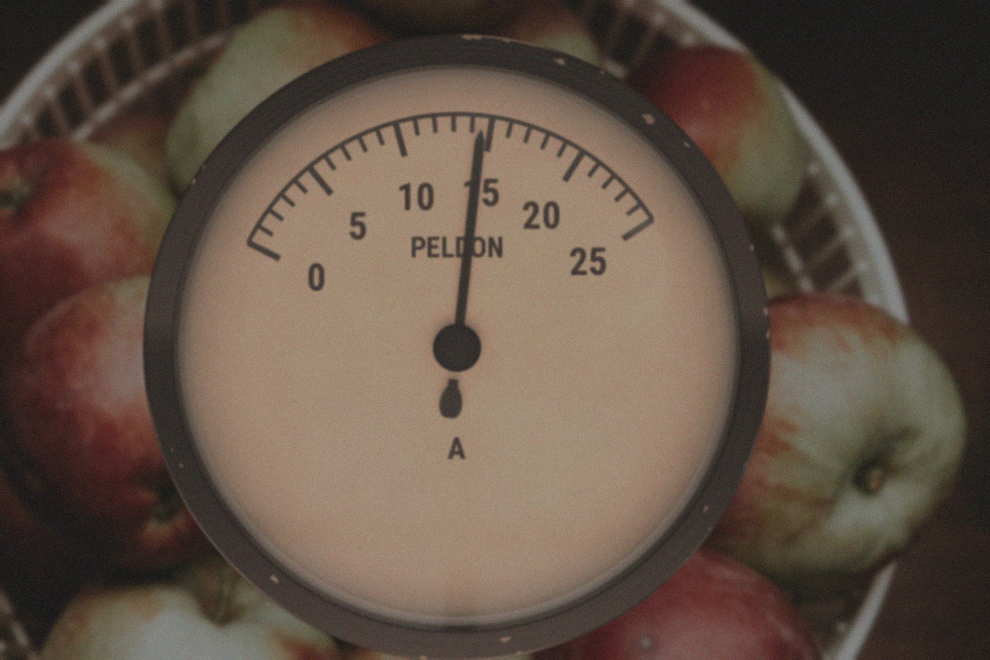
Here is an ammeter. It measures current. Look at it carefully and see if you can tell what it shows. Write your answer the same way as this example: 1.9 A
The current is 14.5 A
